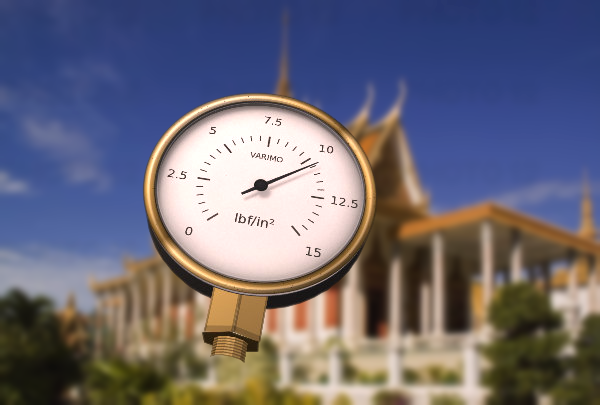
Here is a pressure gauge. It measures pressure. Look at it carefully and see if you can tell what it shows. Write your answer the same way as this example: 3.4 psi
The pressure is 10.5 psi
